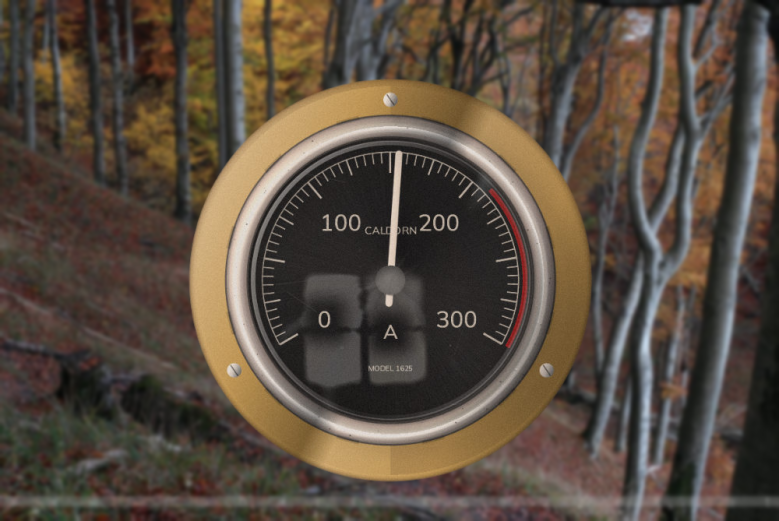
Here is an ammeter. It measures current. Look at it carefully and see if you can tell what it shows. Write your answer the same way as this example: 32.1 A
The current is 155 A
